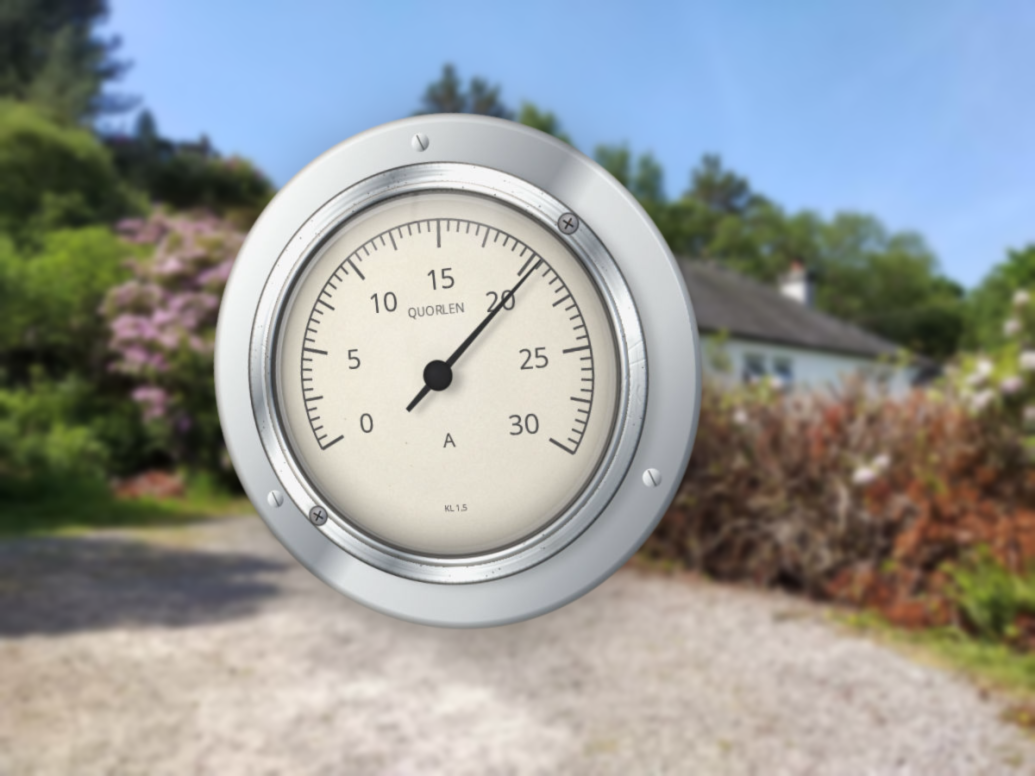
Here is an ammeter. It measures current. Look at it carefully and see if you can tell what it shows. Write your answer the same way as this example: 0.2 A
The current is 20.5 A
